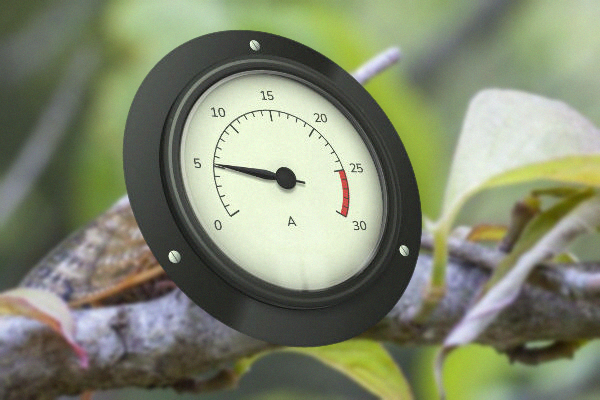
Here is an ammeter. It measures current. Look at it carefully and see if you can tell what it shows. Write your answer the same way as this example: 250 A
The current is 5 A
